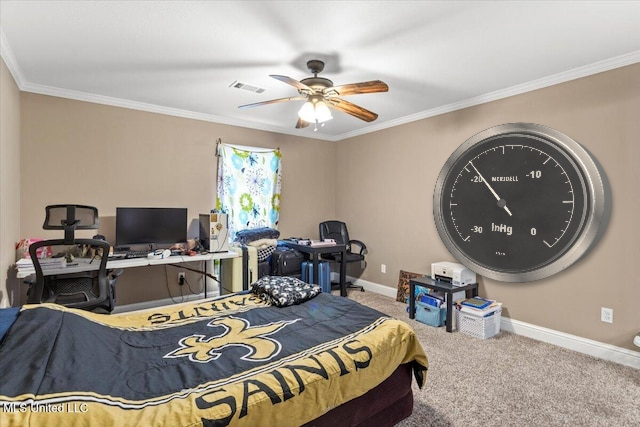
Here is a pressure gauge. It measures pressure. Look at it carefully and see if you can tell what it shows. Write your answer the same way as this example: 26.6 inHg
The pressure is -19 inHg
